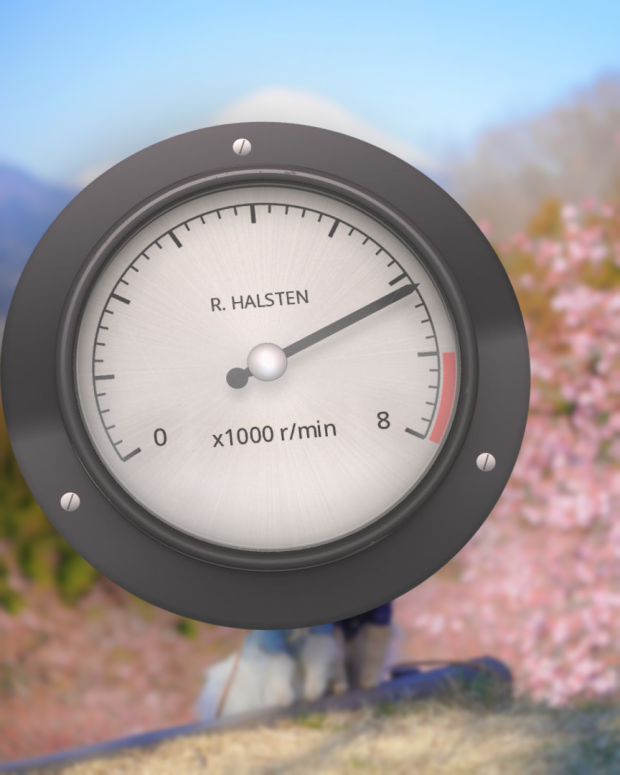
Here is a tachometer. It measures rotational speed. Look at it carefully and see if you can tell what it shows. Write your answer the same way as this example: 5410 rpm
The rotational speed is 6200 rpm
